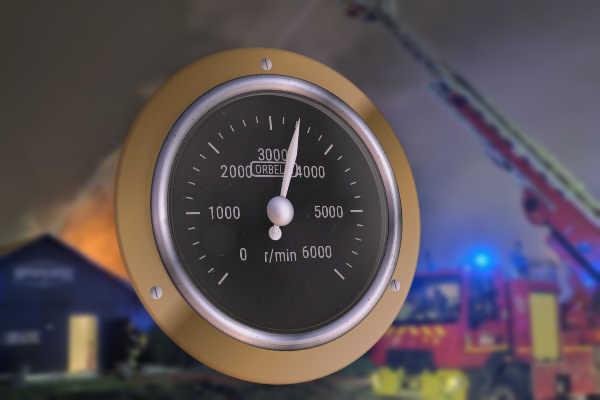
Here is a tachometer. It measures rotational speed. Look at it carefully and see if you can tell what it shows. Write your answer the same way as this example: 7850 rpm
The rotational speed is 3400 rpm
